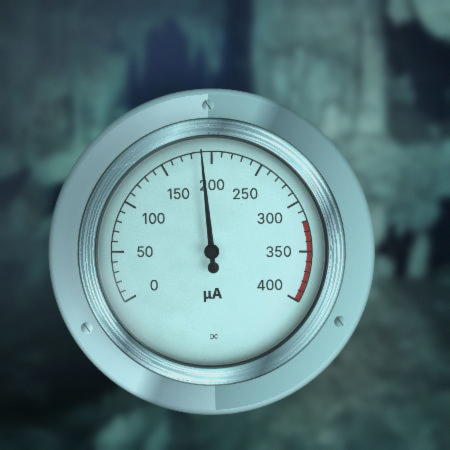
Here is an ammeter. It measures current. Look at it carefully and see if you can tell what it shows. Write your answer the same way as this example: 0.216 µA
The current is 190 µA
